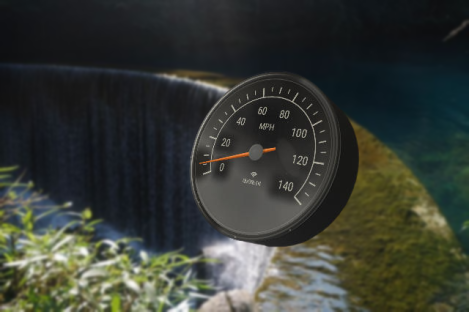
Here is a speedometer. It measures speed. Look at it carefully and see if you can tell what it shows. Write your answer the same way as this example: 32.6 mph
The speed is 5 mph
